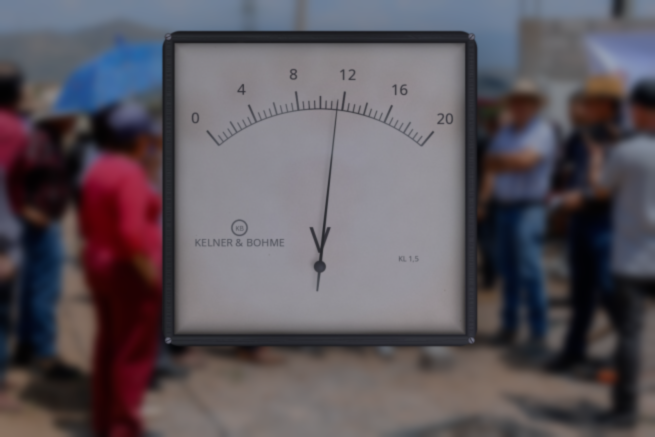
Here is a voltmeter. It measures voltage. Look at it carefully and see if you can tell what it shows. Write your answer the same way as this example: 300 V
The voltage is 11.5 V
